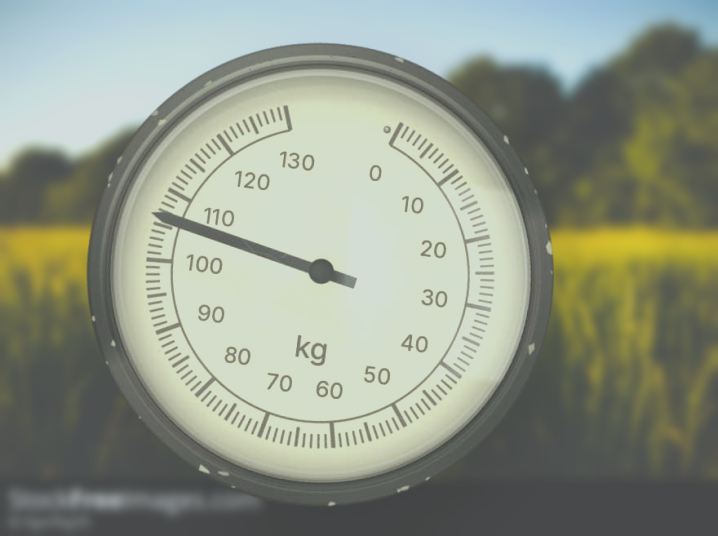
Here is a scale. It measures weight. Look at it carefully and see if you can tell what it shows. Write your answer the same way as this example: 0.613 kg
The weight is 106 kg
